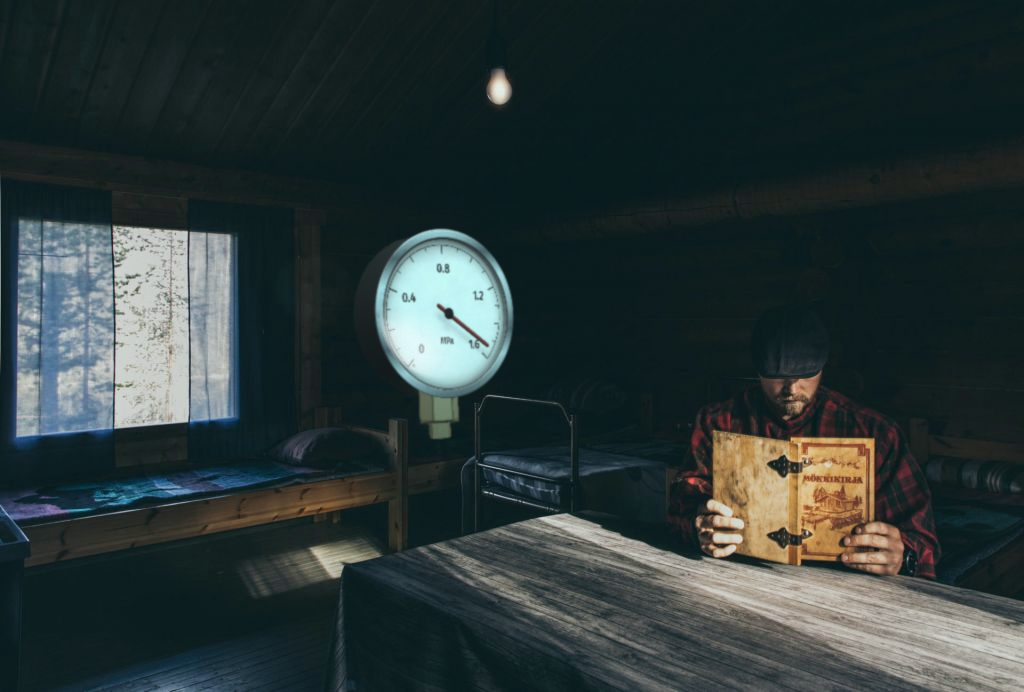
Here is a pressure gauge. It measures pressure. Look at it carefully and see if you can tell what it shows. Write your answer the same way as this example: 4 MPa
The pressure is 1.55 MPa
